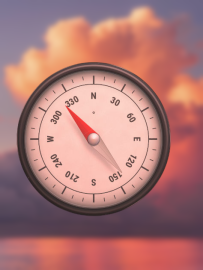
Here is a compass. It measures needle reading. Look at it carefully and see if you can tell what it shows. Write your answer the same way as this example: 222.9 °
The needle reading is 320 °
